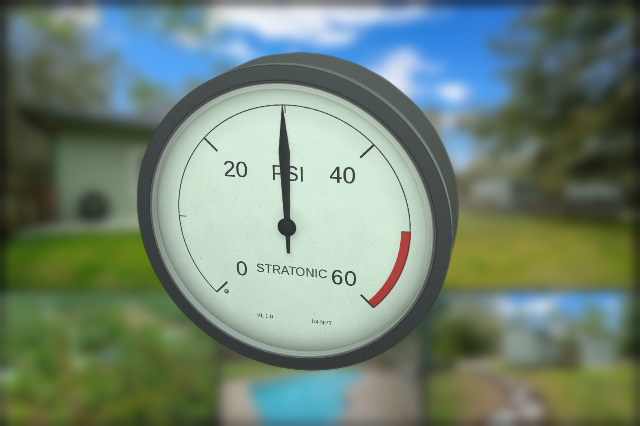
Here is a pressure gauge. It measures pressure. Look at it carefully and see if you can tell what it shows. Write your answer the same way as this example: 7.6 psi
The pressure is 30 psi
